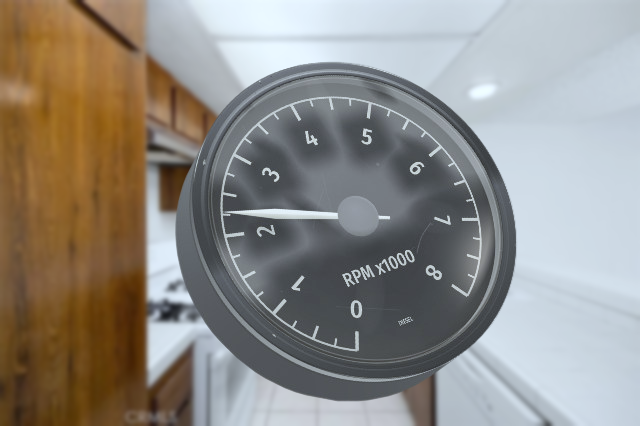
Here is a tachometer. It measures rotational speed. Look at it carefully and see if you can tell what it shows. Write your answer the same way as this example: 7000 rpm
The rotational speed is 2250 rpm
